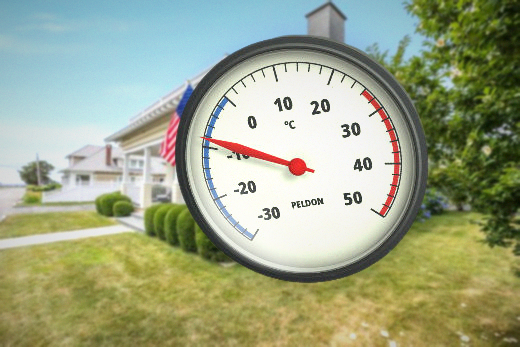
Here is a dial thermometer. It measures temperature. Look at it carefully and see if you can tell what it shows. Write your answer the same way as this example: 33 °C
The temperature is -8 °C
